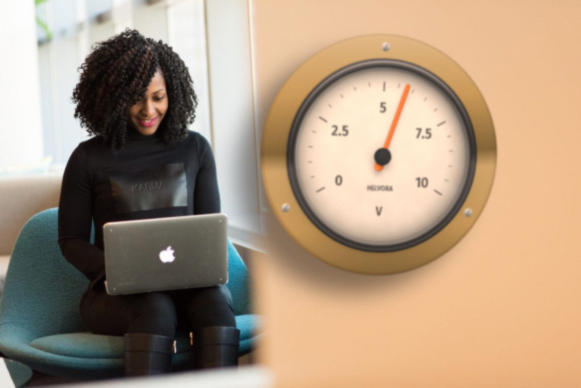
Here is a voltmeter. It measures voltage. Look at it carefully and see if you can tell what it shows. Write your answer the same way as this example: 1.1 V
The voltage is 5.75 V
